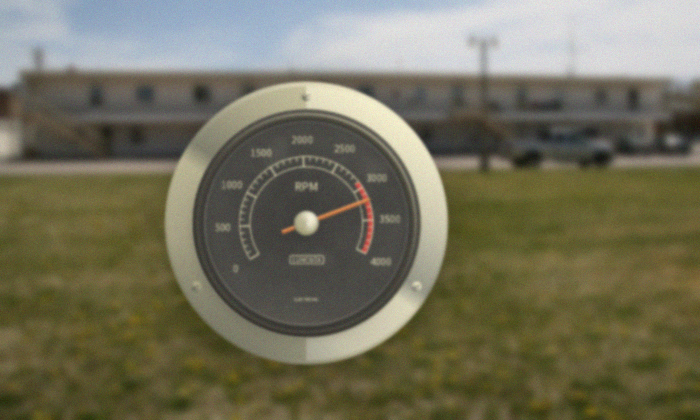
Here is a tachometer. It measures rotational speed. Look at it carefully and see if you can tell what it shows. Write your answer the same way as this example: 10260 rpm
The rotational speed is 3200 rpm
